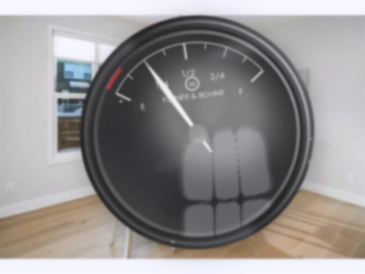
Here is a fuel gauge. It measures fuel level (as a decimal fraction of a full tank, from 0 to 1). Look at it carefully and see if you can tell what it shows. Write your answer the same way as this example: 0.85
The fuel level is 0.25
